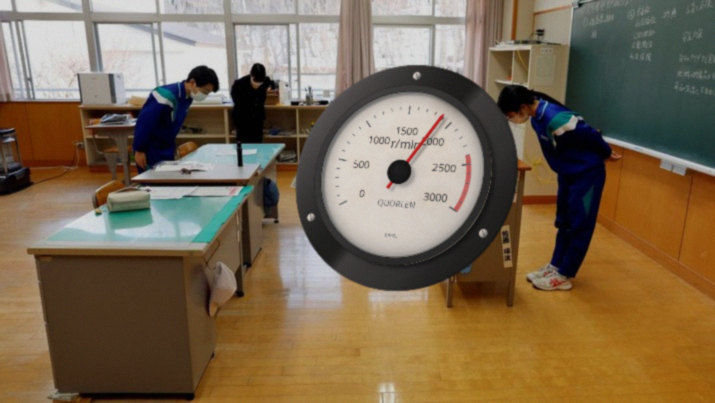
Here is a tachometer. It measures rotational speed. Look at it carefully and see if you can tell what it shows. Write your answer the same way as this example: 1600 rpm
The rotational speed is 1900 rpm
